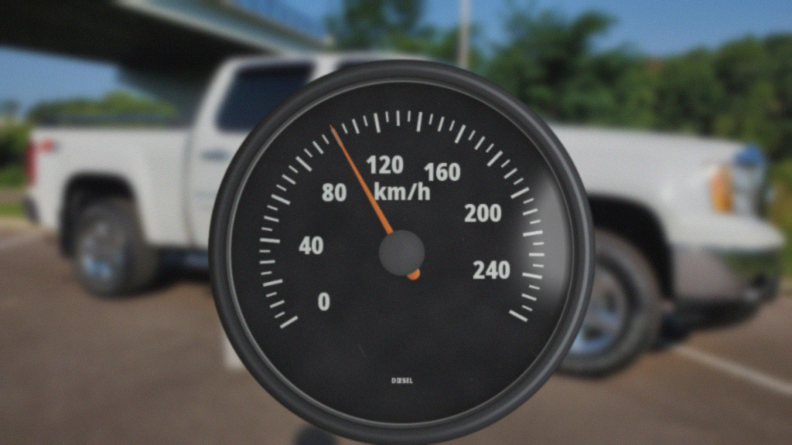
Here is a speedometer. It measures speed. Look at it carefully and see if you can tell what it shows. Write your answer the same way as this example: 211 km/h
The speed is 100 km/h
